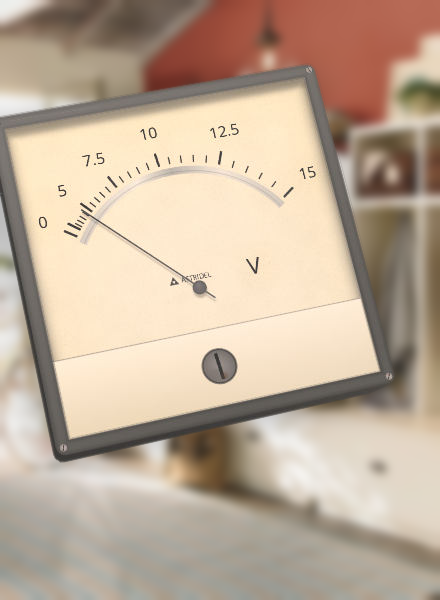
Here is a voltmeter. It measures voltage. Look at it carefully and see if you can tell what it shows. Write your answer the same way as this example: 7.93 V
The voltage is 4.5 V
